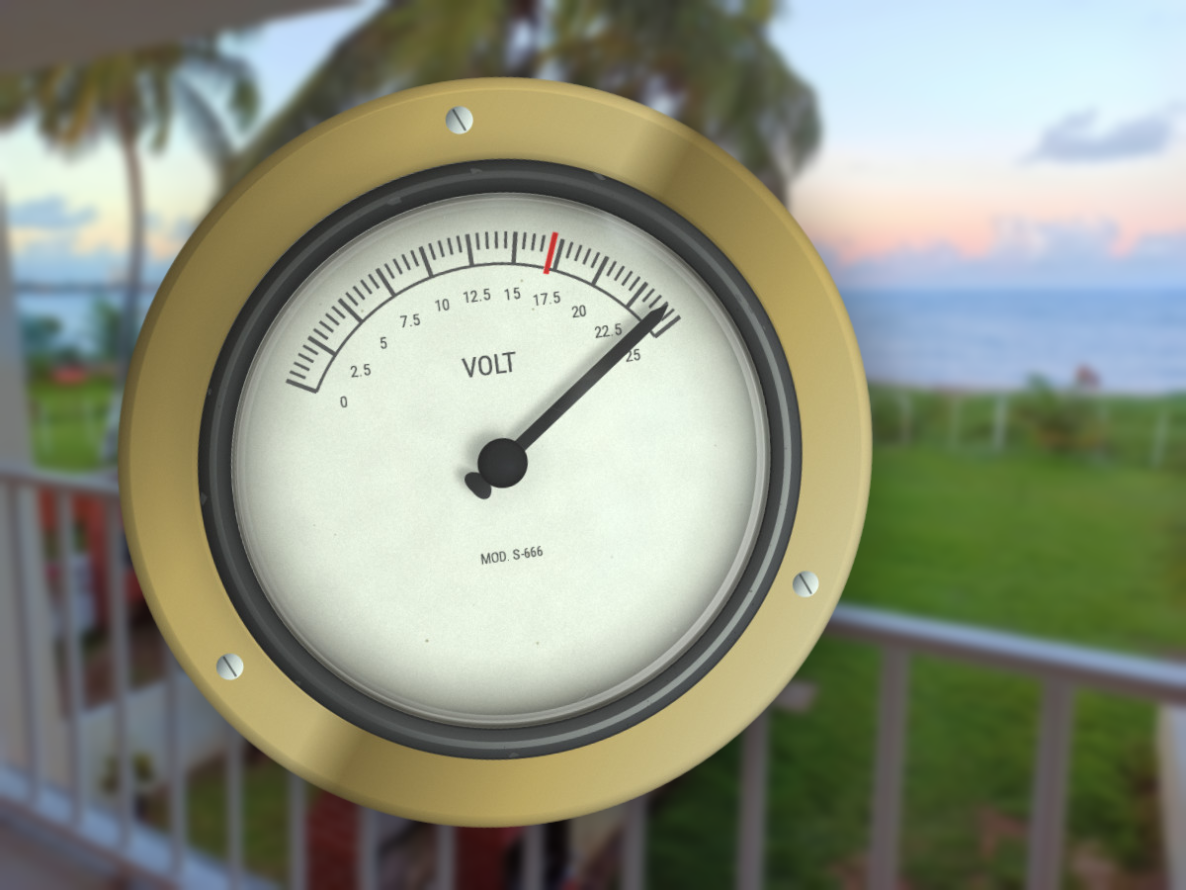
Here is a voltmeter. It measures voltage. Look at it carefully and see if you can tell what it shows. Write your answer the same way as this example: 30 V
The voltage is 24 V
